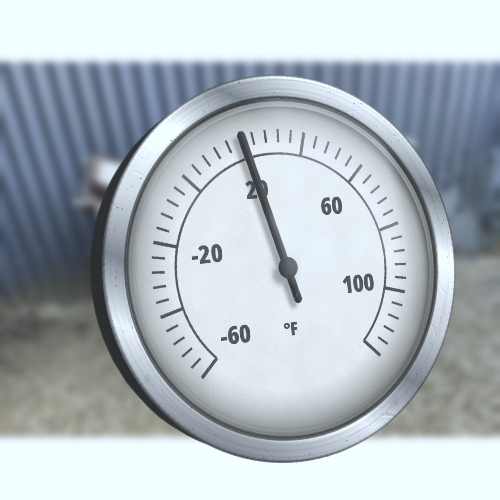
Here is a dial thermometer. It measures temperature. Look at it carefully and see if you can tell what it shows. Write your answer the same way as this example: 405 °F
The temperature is 20 °F
